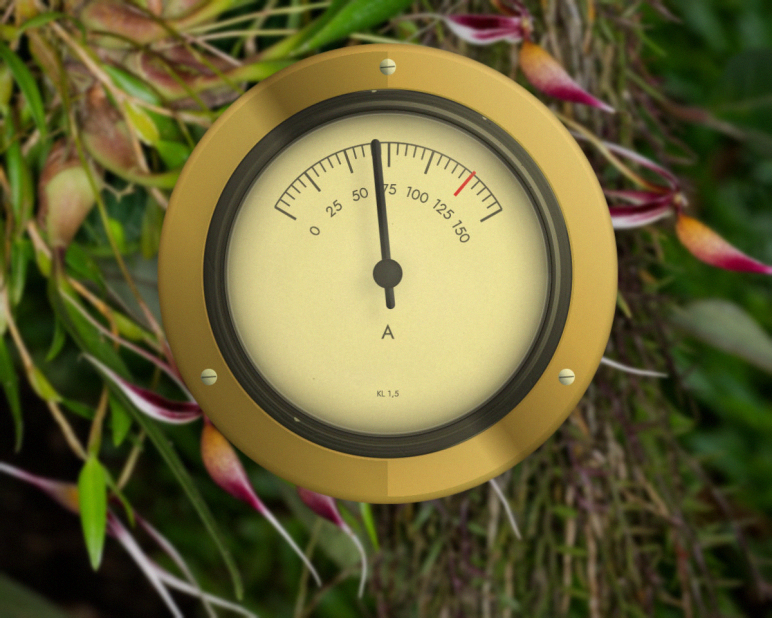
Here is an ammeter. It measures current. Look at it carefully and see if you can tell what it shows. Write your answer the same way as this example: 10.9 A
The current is 67.5 A
